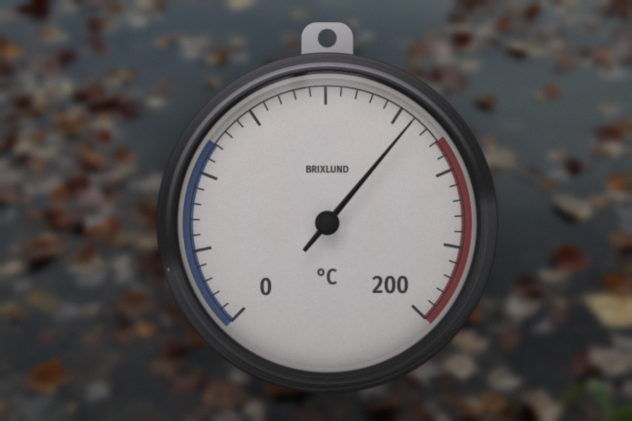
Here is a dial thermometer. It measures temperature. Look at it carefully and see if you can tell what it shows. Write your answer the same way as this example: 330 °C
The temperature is 130 °C
